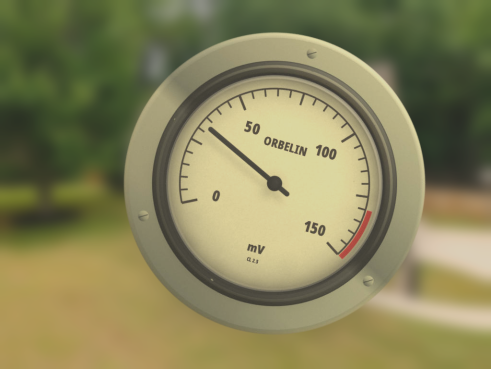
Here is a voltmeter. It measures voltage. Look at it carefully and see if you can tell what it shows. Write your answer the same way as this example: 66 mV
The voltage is 32.5 mV
